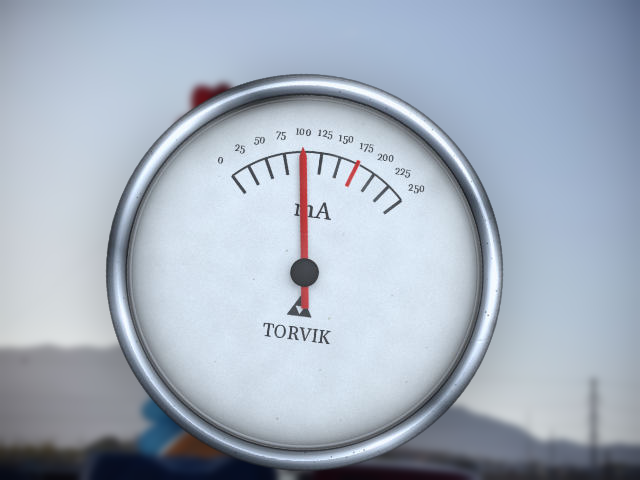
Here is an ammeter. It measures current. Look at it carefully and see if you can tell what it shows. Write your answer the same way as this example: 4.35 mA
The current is 100 mA
